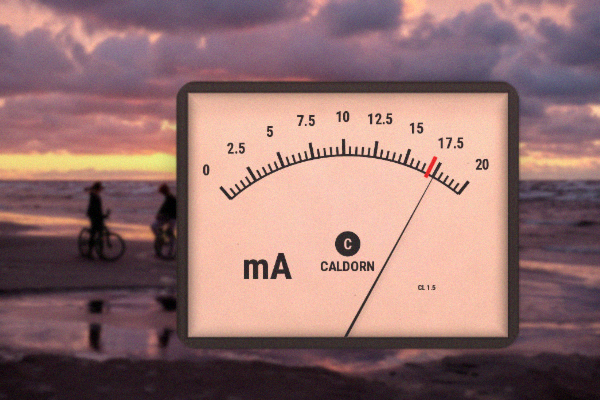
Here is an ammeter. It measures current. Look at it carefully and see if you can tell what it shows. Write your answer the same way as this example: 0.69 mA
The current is 17.5 mA
